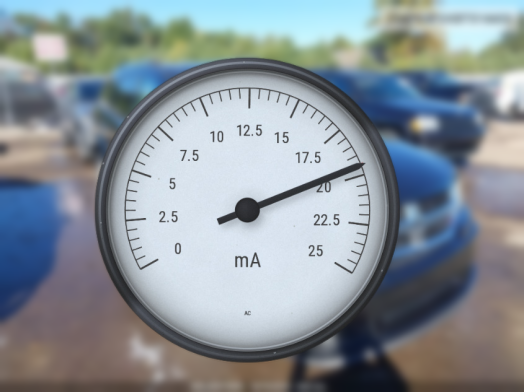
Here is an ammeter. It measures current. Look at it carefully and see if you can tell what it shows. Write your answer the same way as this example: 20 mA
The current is 19.5 mA
